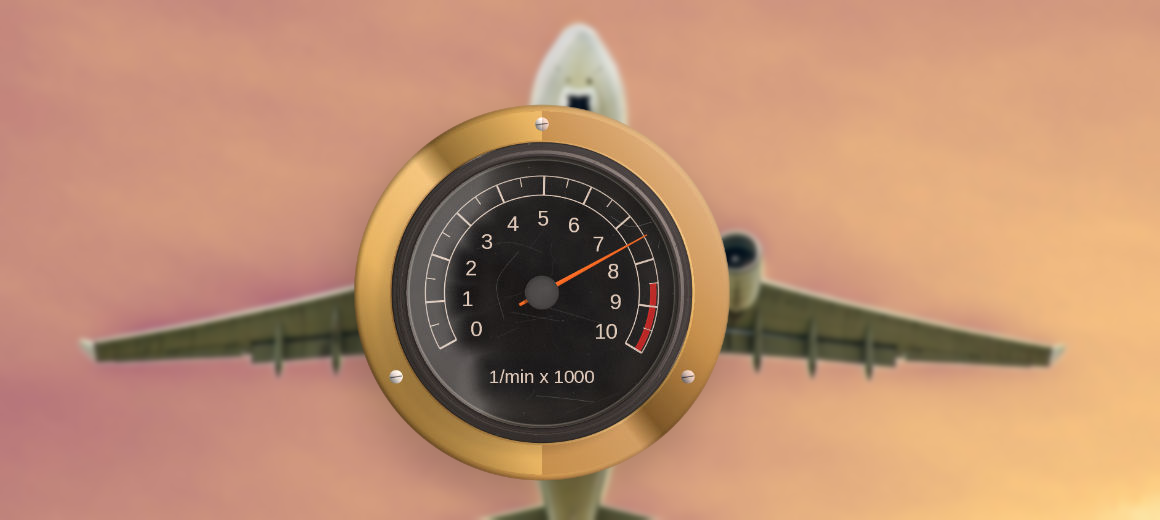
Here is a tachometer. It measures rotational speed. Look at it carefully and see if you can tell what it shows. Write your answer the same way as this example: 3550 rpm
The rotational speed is 7500 rpm
